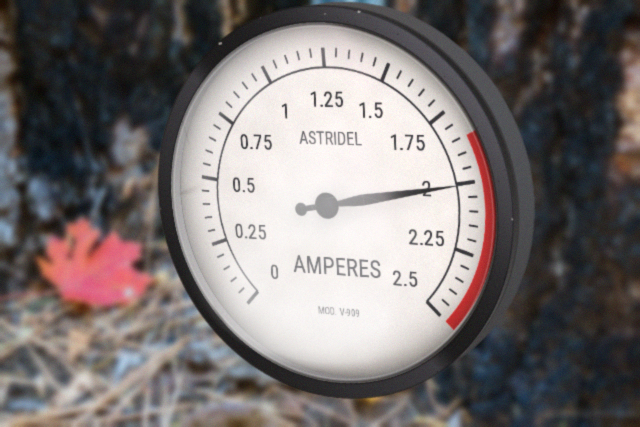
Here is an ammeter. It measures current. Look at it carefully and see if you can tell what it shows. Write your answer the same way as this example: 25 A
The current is 2 A
